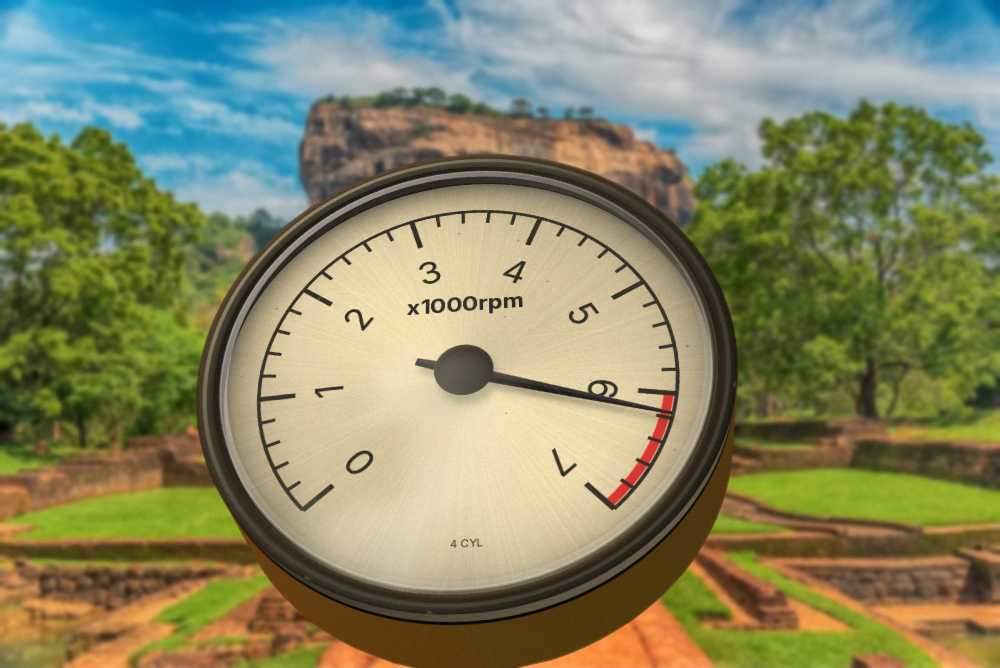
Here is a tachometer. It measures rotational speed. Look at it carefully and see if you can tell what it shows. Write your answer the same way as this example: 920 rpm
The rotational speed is 6200 rpm
